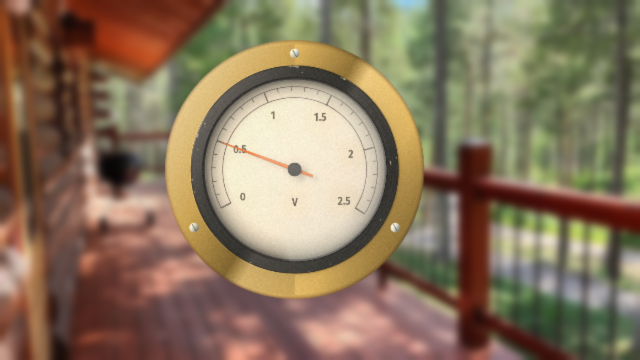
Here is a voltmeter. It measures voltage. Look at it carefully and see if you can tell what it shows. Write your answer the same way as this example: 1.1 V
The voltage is 0.5 V
